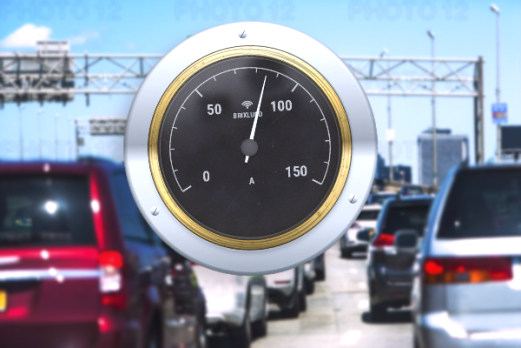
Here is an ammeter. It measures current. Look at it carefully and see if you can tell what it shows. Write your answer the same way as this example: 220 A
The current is 85 A
